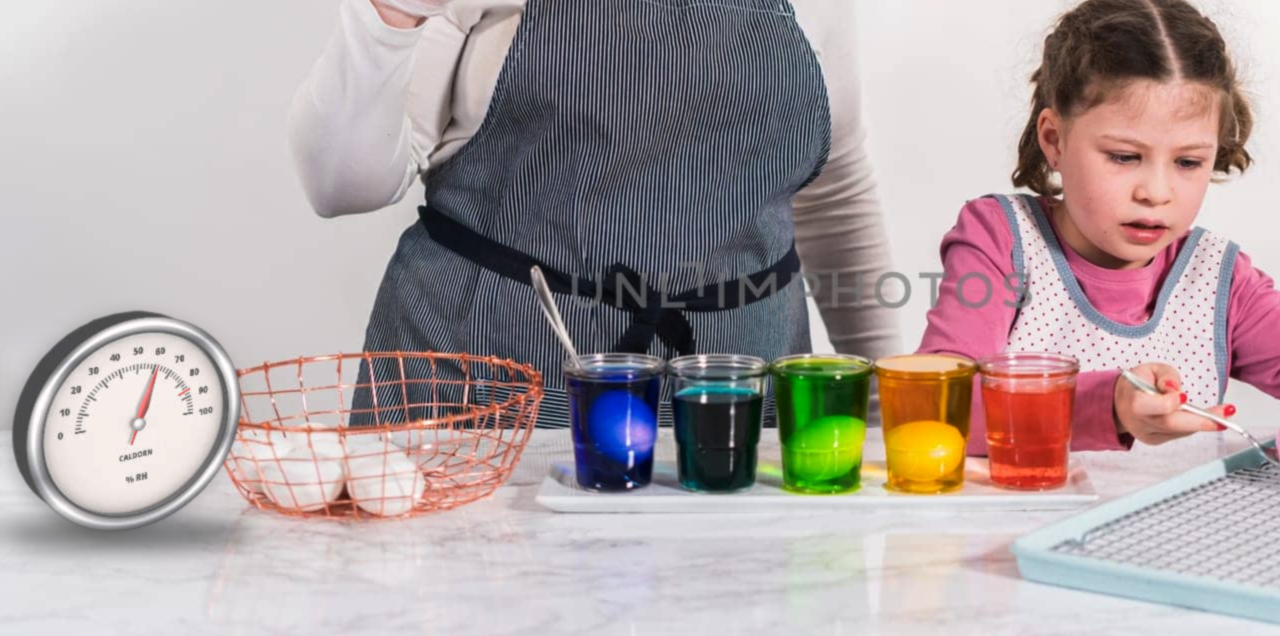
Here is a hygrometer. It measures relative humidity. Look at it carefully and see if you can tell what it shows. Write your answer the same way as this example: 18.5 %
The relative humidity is 60 %
